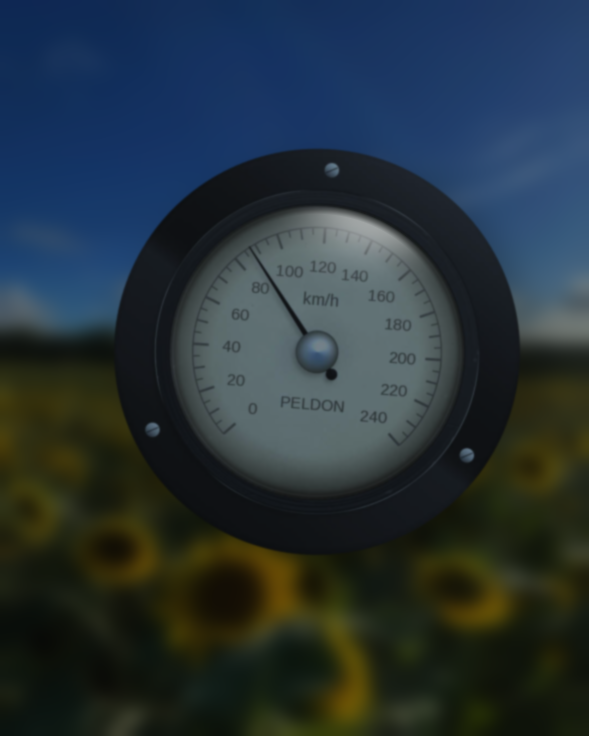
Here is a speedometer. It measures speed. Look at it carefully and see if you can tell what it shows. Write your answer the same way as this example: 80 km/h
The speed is 87.5 km/h
